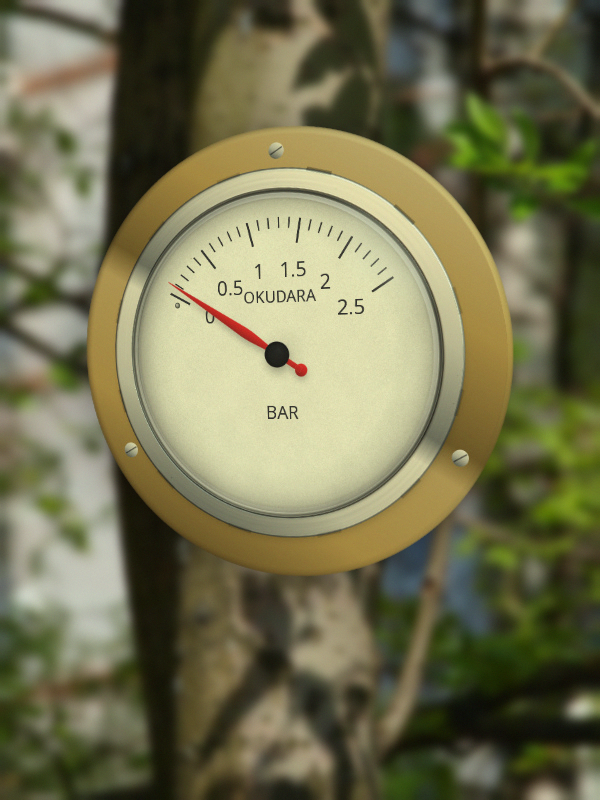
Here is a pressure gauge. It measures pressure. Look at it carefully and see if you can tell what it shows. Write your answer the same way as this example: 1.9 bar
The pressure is 0.1 bar
